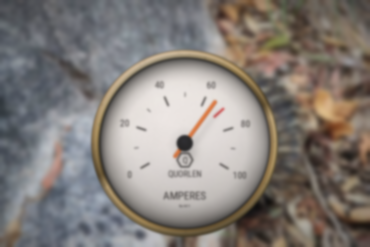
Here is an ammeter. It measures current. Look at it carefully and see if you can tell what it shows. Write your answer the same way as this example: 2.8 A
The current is 65 A
